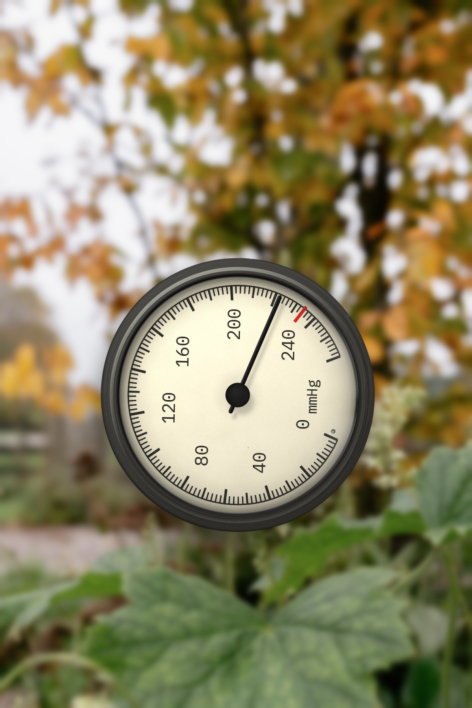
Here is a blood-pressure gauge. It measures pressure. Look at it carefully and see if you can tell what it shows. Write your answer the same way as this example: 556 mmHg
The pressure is 222 mmHg
